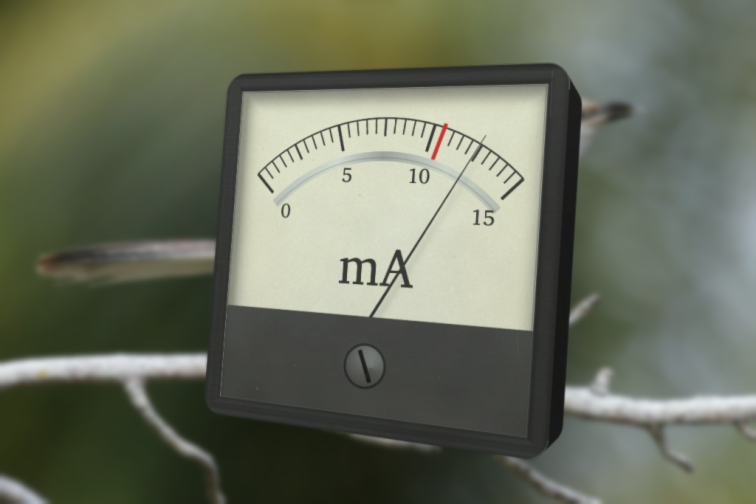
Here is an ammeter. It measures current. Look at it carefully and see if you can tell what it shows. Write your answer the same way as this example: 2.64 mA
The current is 12.5 mA
